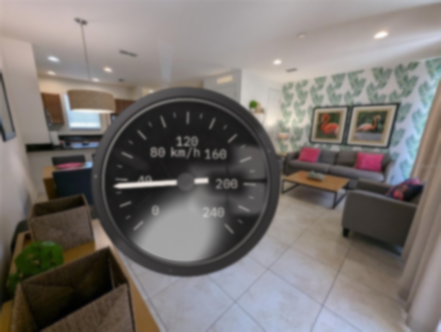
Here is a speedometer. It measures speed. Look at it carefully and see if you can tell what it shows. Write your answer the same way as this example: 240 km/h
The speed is 35 km/h
